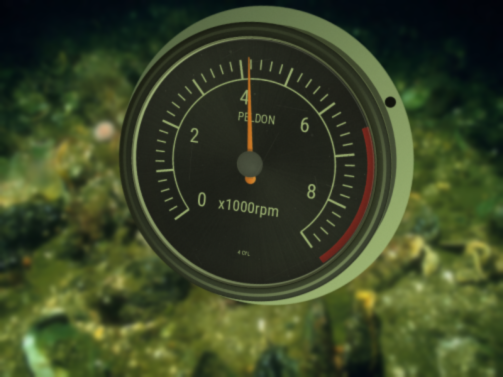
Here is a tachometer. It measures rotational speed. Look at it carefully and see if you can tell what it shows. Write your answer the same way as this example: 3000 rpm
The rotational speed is 4200 rpm
